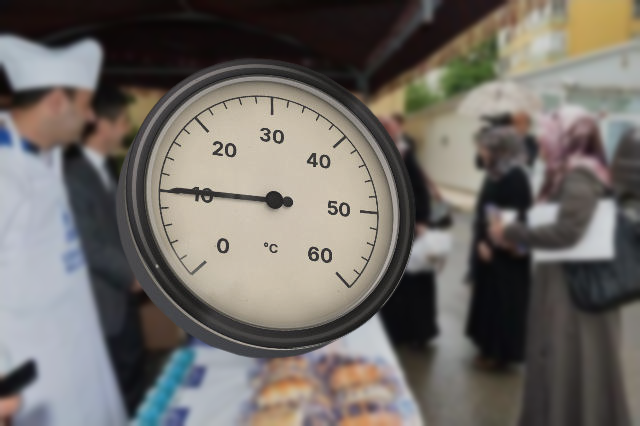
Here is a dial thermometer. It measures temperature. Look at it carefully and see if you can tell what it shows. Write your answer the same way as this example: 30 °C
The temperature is 10 °C
